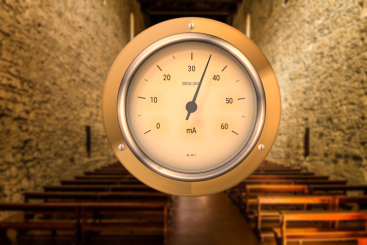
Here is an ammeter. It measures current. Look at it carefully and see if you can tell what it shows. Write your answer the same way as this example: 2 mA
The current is 35 mA
